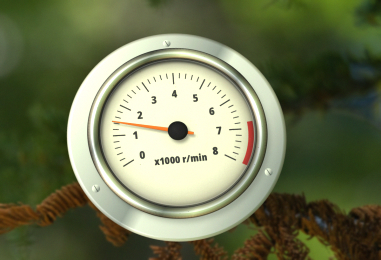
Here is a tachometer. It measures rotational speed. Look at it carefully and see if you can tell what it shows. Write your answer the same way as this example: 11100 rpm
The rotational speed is 1400 rpm
